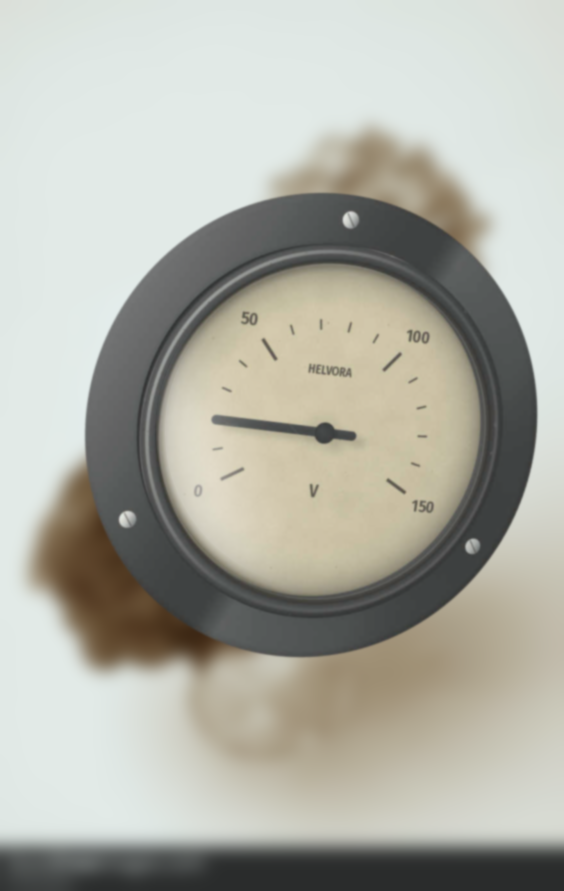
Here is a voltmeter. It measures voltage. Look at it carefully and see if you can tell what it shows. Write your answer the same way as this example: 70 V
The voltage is 20 V
